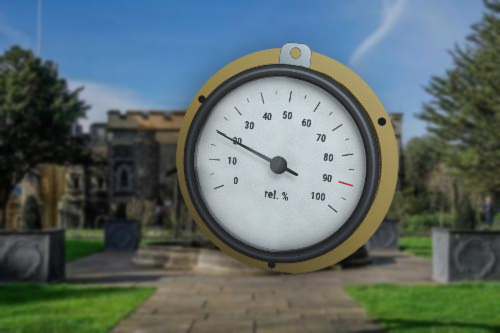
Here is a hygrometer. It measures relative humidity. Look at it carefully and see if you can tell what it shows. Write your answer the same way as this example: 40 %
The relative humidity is 20 %
